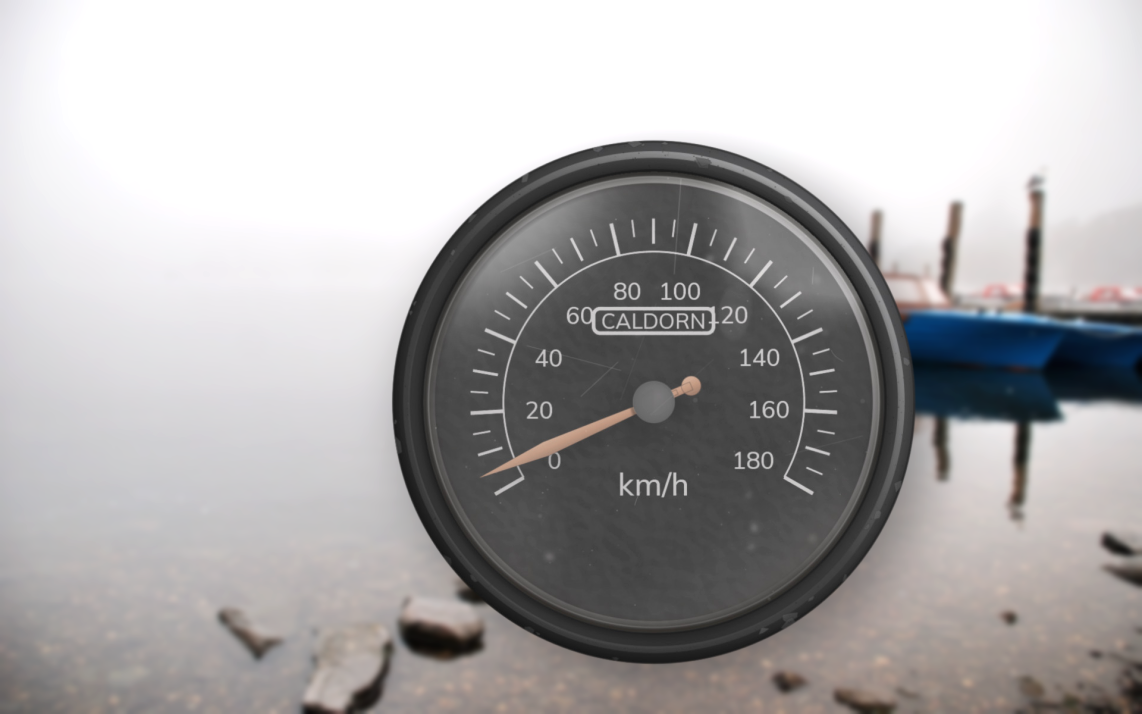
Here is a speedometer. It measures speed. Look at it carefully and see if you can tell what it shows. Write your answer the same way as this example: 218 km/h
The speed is 5 km/h
